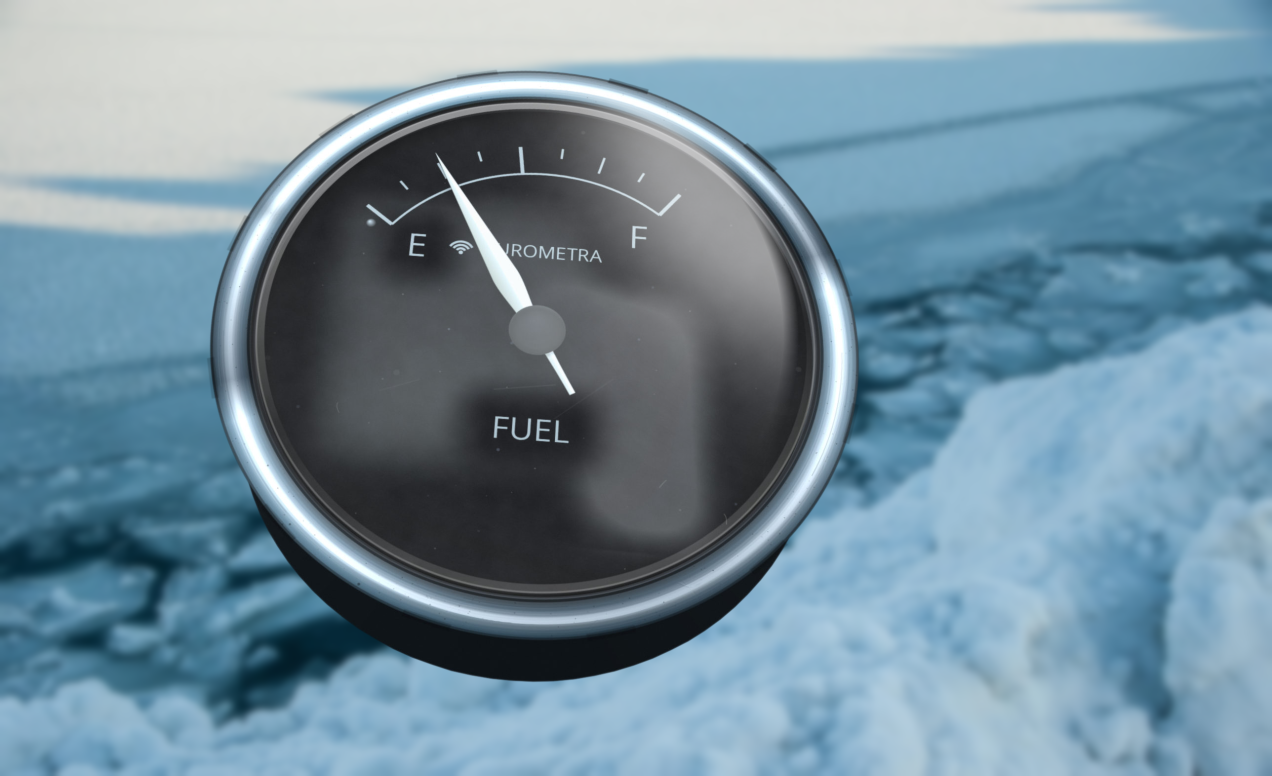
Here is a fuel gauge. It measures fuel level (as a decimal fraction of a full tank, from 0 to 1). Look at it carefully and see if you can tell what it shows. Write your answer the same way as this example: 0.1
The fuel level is 0.25
